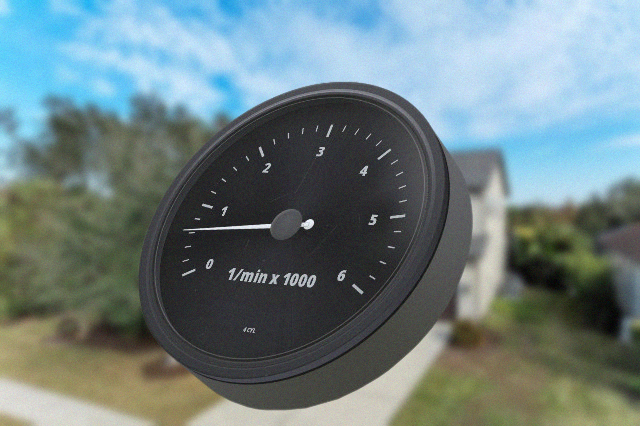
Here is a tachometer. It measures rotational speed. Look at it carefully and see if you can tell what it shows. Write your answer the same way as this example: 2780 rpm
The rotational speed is 600 rpm
